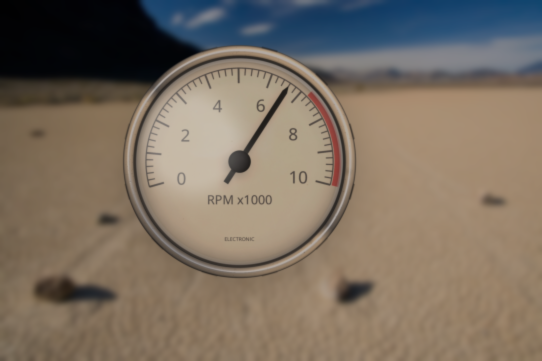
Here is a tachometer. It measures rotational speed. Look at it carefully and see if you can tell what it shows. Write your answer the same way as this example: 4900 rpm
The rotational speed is 6600 rpm
